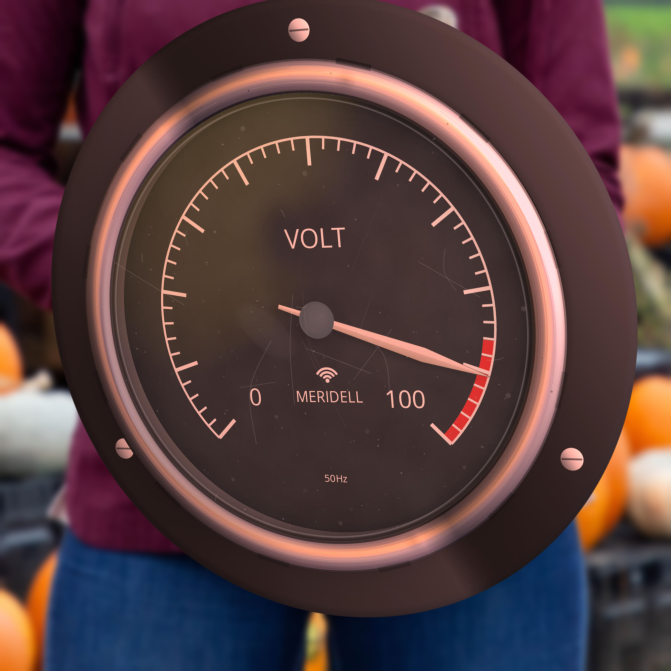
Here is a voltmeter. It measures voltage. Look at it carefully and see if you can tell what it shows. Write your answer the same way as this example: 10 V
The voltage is 90 V
